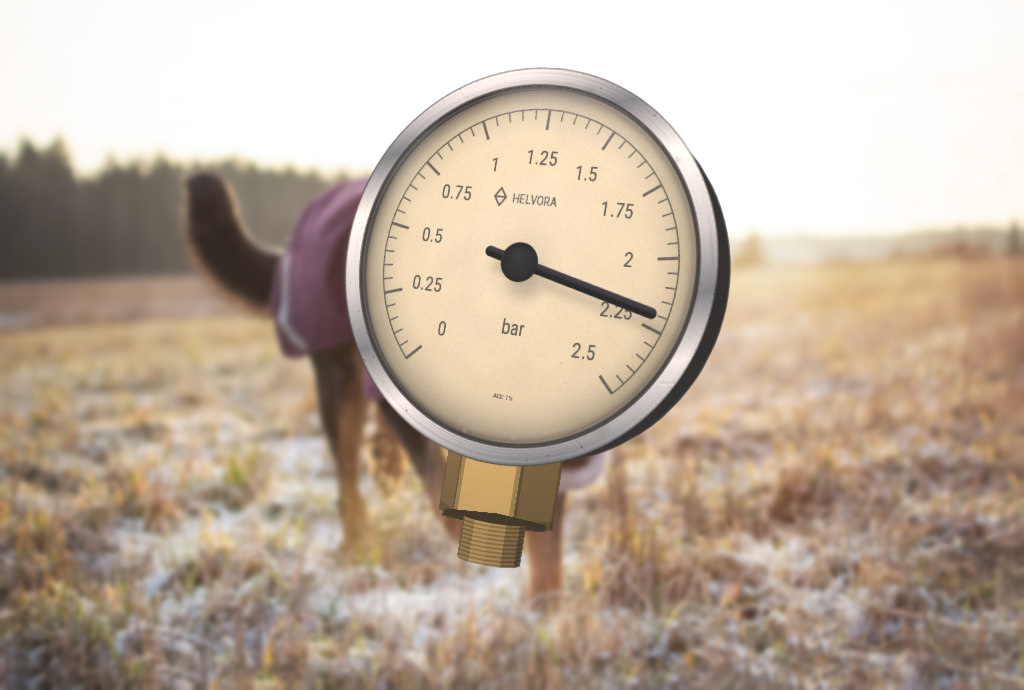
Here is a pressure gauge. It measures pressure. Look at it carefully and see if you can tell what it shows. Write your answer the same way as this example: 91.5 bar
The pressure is 2.2 bar
